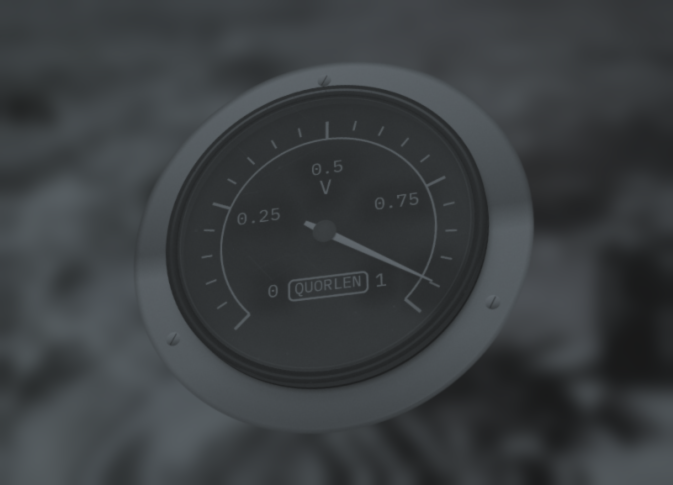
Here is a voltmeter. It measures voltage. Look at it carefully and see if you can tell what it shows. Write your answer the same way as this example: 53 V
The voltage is 0.95 V
